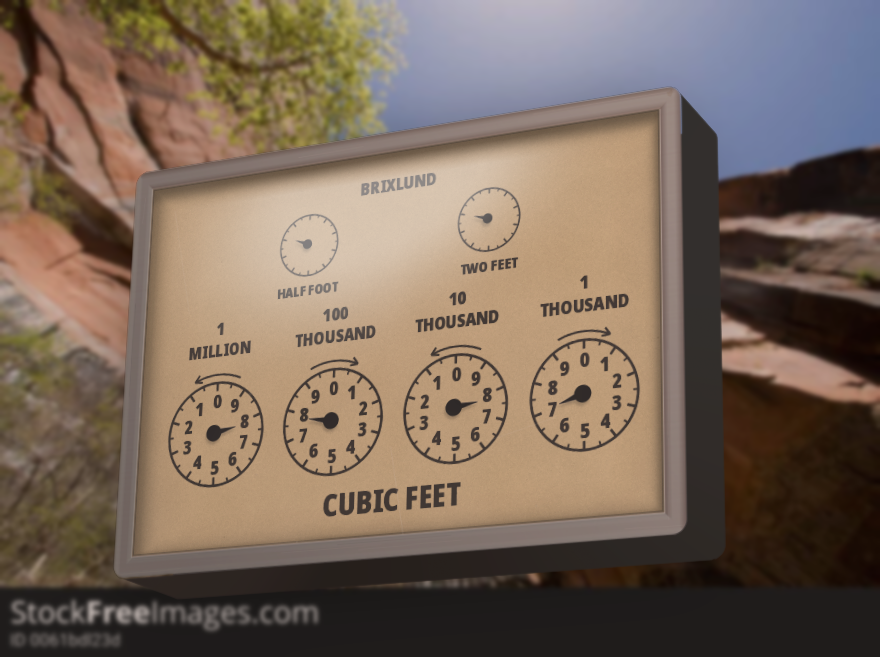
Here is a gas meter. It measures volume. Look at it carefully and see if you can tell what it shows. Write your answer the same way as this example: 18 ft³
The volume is 777700 ft³
